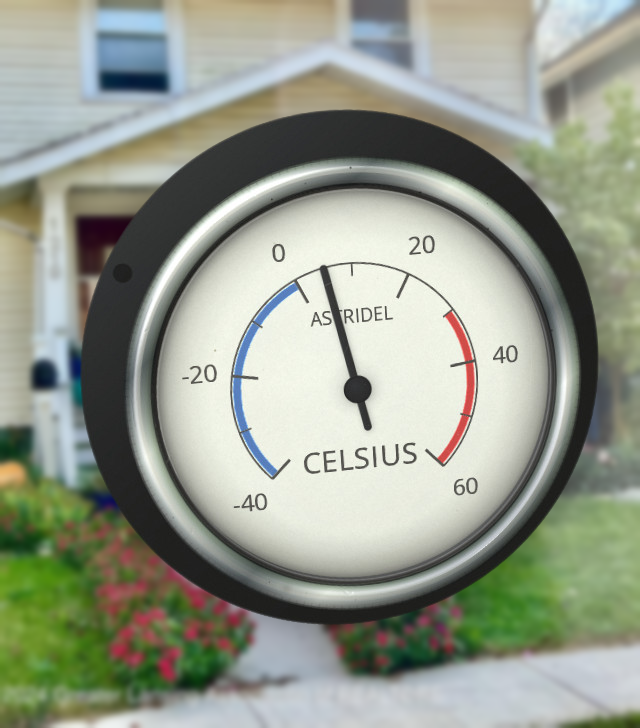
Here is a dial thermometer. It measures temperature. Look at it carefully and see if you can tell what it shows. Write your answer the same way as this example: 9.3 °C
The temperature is 5 °C
